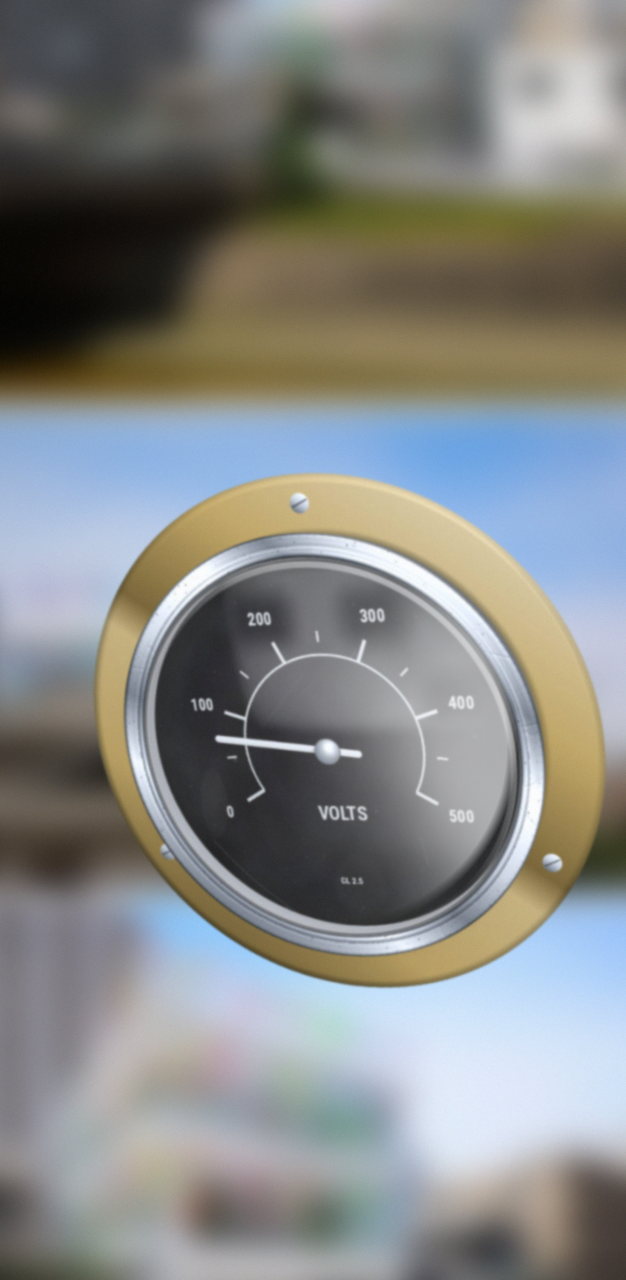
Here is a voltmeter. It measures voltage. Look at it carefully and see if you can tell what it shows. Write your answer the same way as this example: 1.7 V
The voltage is 75 V
